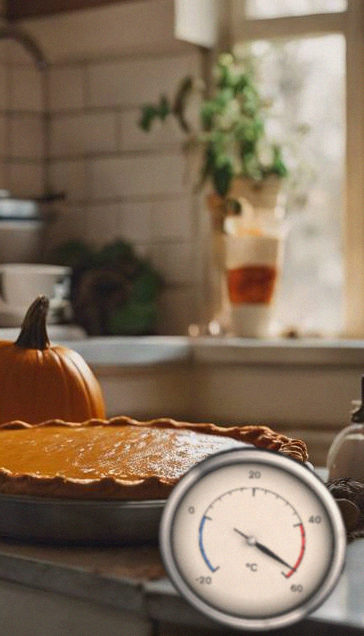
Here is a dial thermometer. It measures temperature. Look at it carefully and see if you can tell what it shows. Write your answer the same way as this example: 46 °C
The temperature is 56 °C
